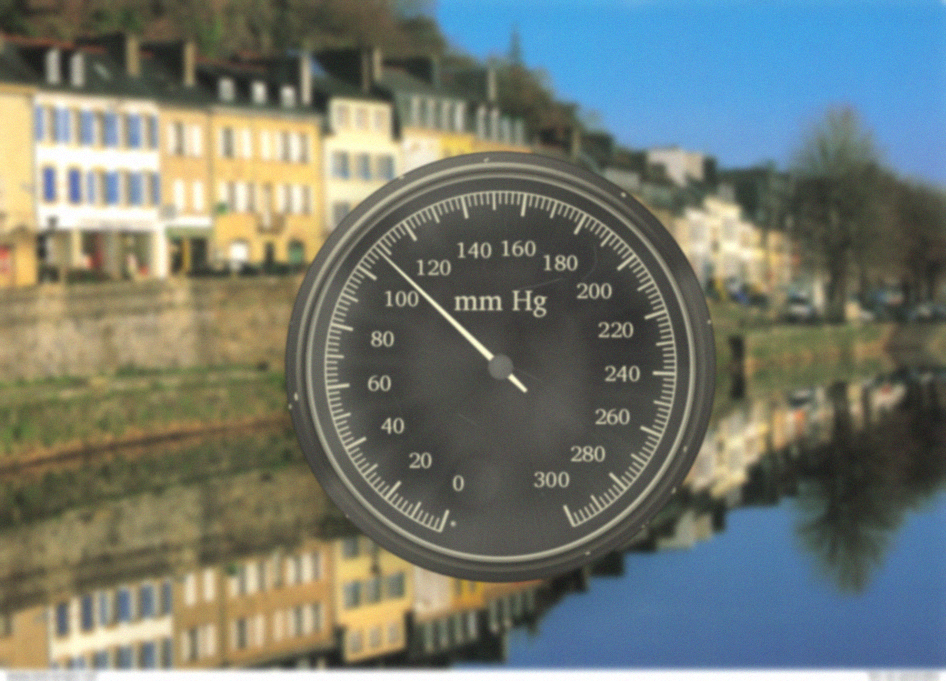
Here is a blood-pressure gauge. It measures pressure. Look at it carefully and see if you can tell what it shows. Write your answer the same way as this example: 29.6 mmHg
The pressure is 108 mmHg
